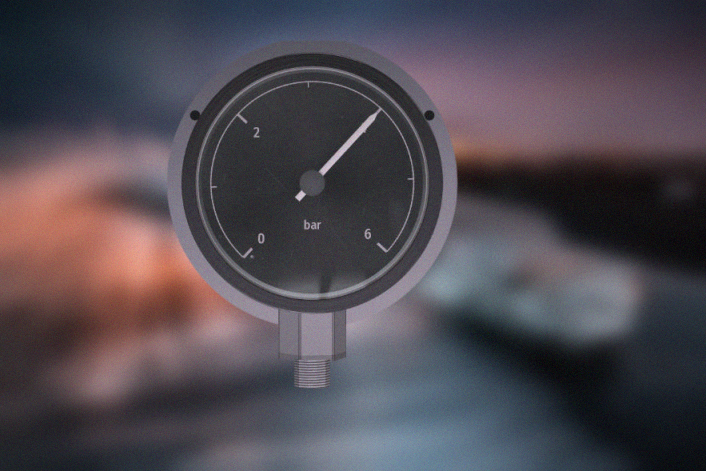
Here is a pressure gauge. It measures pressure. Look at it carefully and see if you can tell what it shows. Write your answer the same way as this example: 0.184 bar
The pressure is 4 bar
